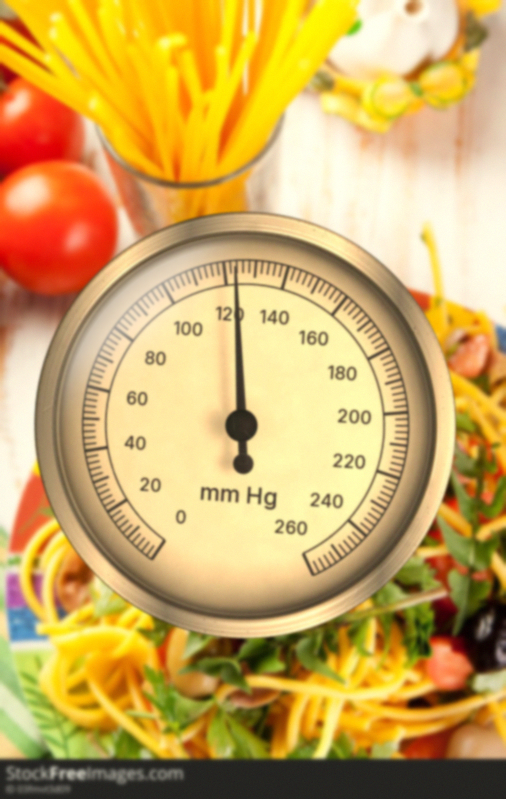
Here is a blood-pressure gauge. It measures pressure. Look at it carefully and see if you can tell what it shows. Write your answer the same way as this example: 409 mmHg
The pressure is 124 mmHg
